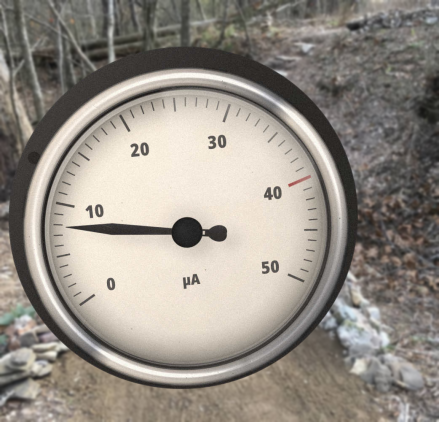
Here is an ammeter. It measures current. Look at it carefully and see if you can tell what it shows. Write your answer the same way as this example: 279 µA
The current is 8 µA
